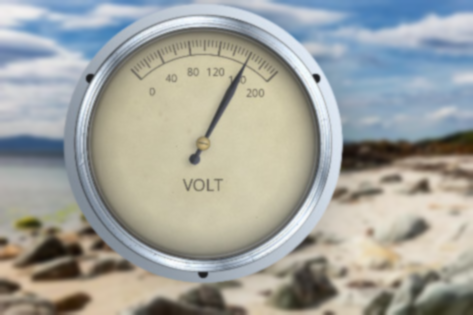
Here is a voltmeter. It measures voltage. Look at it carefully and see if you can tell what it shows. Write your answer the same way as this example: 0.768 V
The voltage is 160 V
